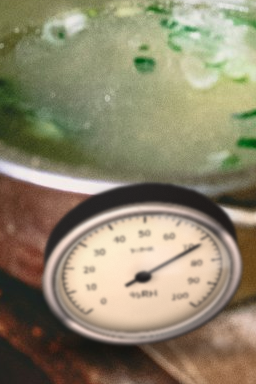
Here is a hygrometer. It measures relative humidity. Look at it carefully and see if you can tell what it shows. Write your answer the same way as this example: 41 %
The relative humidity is 70 %
